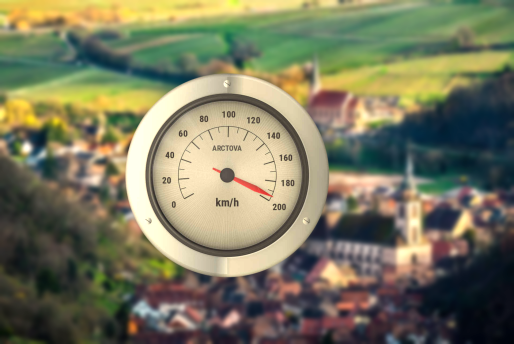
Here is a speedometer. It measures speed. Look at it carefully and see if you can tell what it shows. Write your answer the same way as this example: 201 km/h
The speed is 195 km/h
